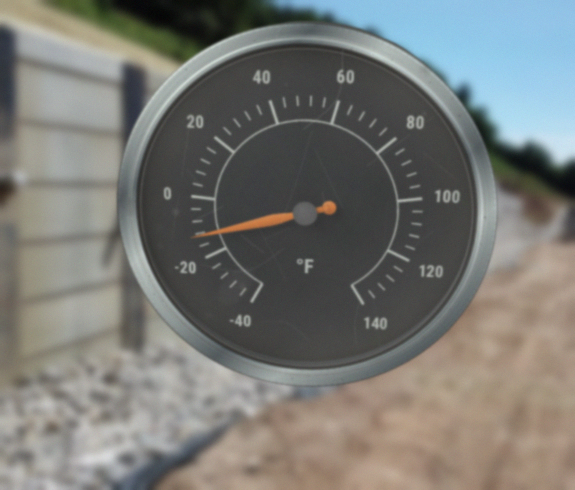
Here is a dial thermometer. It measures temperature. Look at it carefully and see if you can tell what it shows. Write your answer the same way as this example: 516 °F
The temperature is -12 °F
